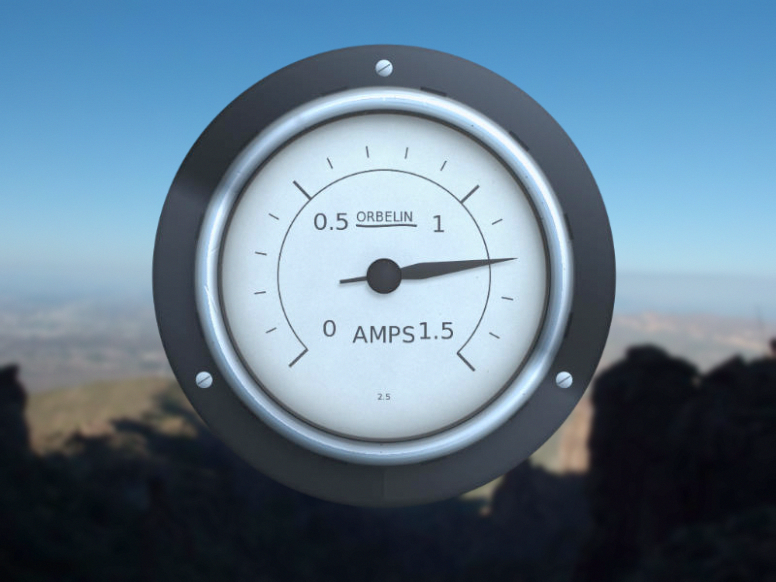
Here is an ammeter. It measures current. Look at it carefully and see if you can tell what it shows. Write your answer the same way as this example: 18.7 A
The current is 1.2 A
